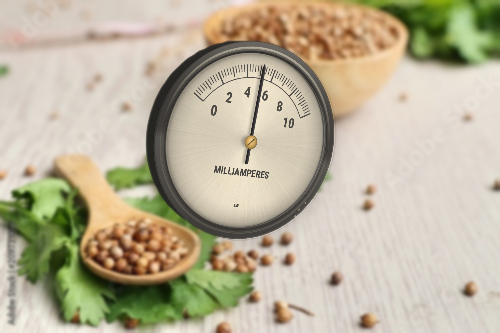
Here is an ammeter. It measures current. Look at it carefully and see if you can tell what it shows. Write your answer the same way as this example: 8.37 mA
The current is 5 mA
